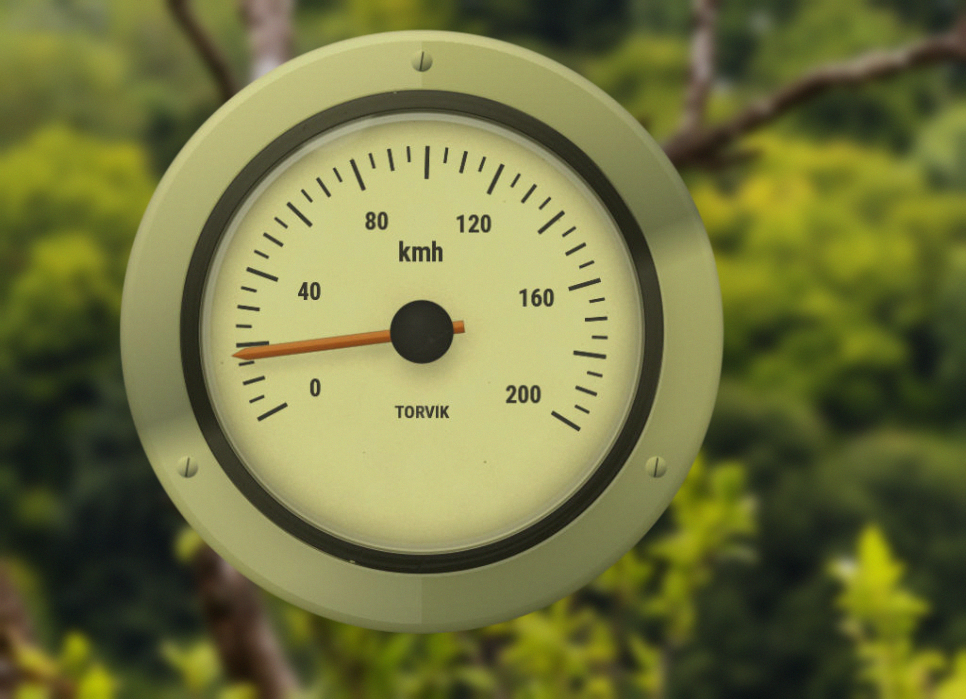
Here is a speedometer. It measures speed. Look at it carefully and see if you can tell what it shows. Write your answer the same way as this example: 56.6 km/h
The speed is 17.5 km/h
